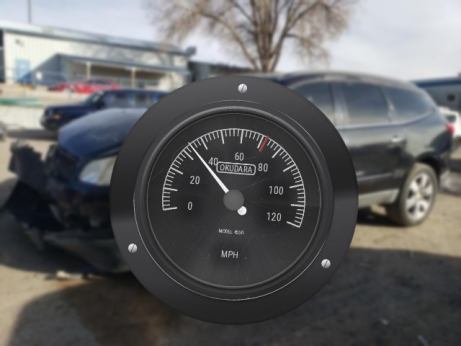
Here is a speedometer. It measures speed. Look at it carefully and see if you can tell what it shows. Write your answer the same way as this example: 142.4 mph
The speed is 34 mph
